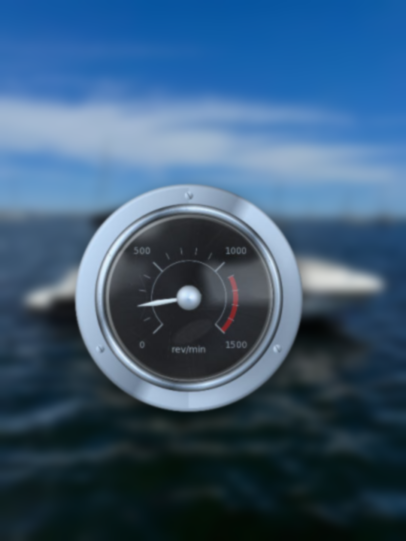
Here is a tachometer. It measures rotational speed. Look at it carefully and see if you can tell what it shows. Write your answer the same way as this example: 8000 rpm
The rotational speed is 200 rpm
